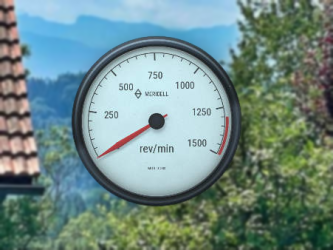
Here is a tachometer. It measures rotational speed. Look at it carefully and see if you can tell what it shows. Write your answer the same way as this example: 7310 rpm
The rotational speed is 0 rpm
